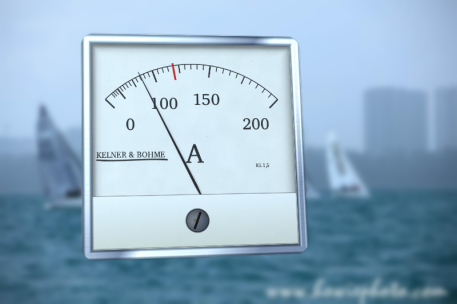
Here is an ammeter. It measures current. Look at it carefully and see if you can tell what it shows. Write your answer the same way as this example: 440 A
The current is 85 A
